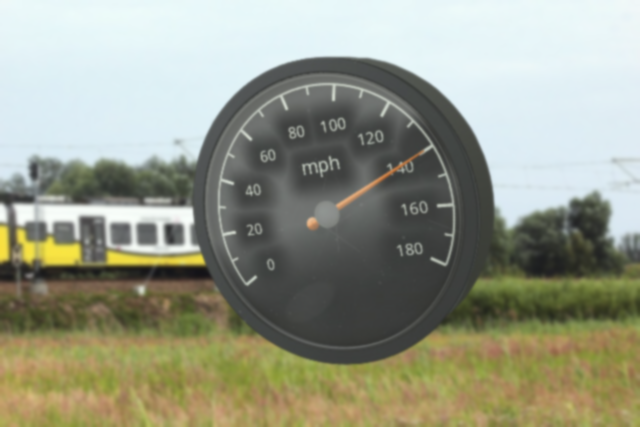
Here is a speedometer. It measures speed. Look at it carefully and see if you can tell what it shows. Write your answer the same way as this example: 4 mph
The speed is 140 mph
